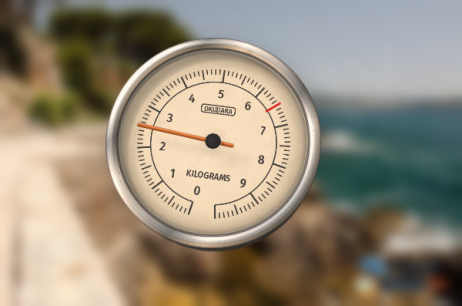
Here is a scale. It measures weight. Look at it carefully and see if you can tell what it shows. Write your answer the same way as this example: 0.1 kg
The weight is 2.5 kg
